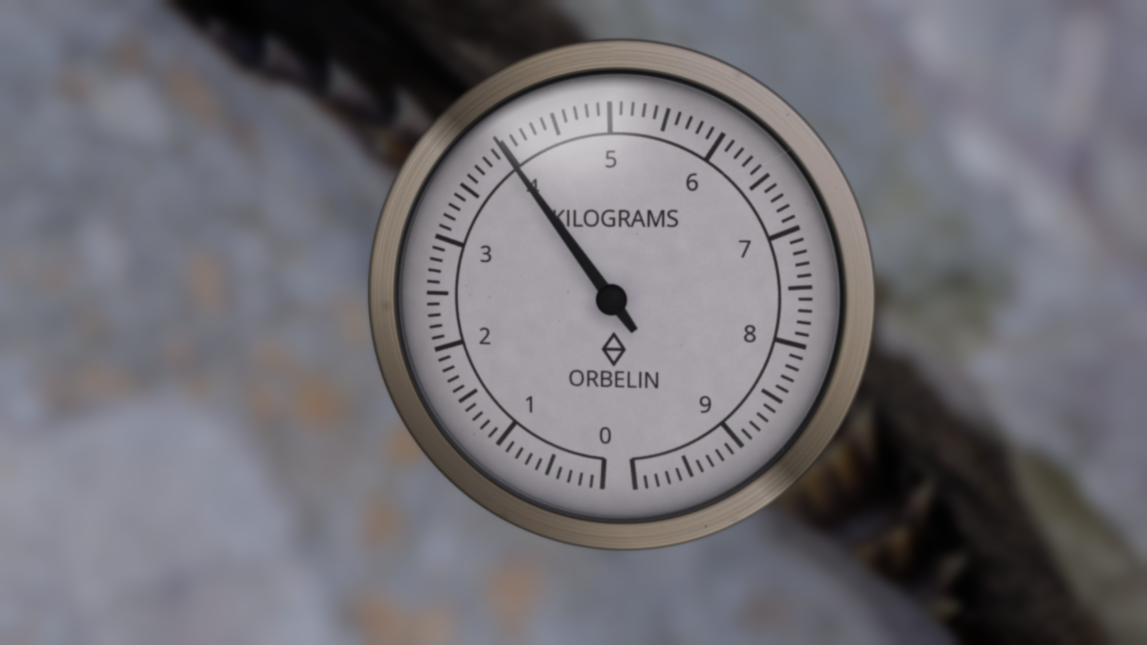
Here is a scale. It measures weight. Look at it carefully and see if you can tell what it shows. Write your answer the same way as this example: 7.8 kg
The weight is 4 kg
